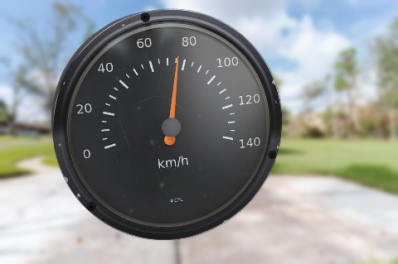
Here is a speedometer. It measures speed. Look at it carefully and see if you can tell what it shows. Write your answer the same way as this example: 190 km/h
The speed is 75 km/h
